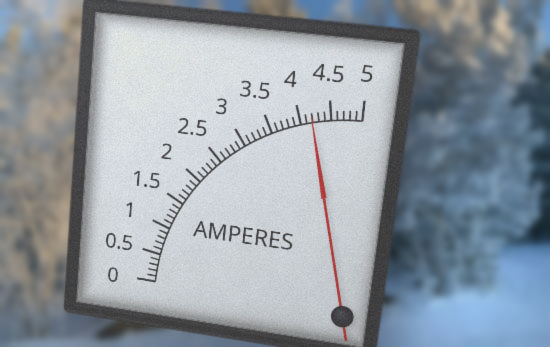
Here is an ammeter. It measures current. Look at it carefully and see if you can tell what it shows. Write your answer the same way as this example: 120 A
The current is 4.2 A
